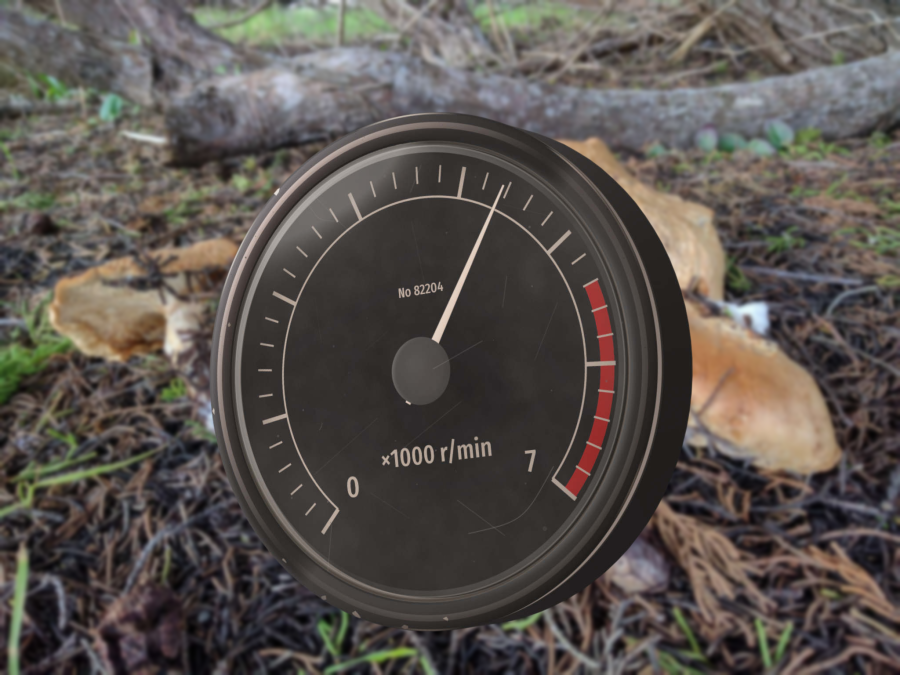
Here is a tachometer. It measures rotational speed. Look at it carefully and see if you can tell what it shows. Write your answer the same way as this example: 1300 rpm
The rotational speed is 4400 rpm
